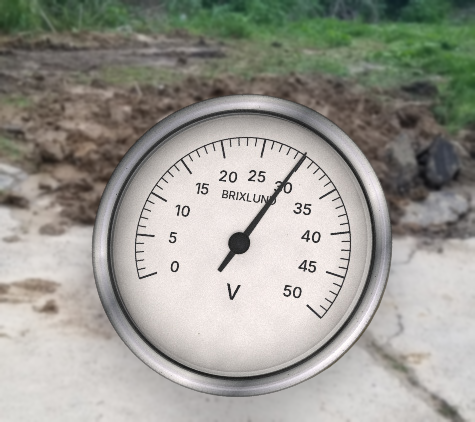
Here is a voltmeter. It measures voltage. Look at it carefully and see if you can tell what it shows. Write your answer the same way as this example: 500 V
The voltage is 30 V
